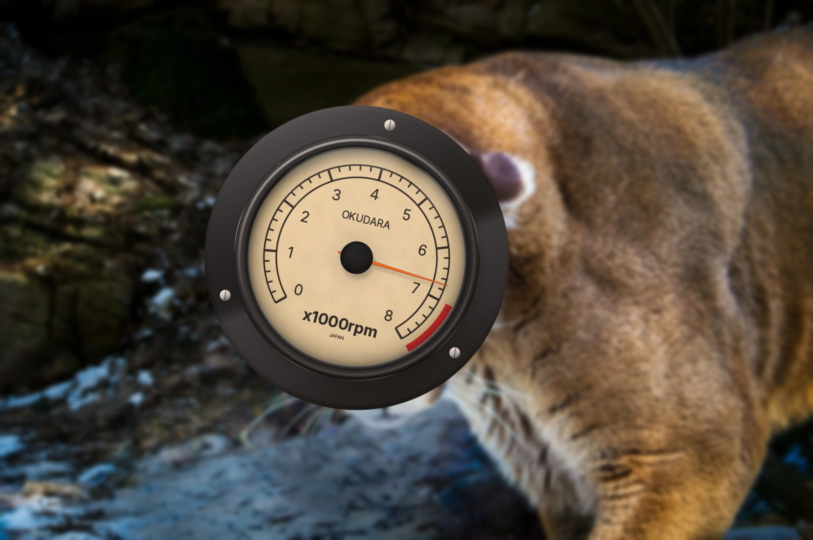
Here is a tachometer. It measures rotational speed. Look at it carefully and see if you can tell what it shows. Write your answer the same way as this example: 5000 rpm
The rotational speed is 6700 rpm
